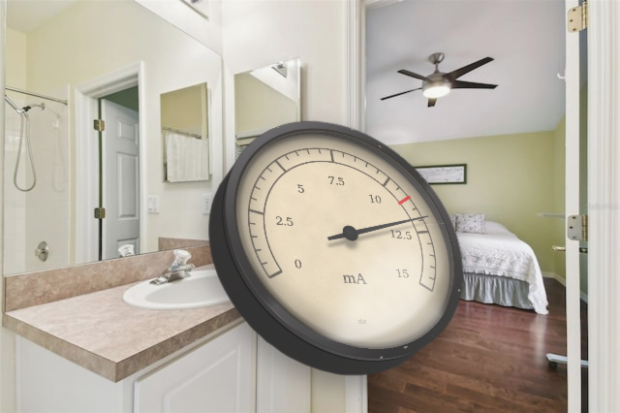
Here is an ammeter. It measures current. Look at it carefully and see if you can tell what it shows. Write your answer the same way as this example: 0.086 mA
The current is 12 mA
